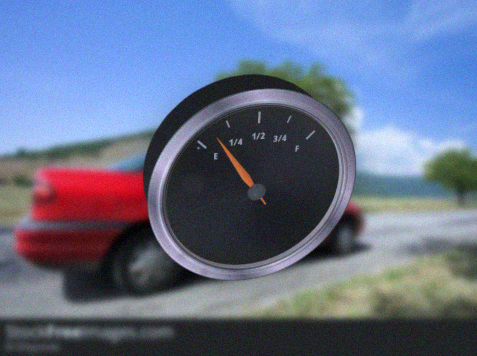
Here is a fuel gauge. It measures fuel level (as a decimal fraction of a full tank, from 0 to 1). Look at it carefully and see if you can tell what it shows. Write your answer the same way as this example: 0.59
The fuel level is 0.125
